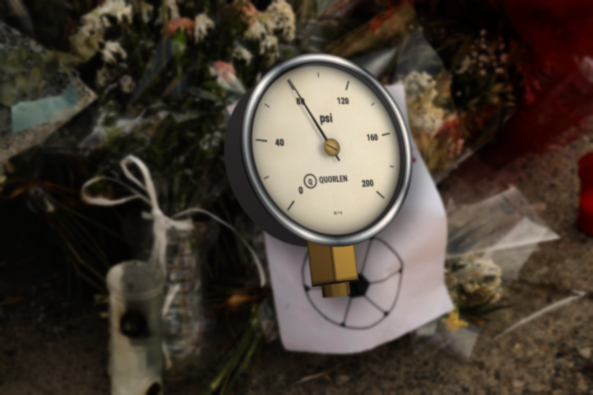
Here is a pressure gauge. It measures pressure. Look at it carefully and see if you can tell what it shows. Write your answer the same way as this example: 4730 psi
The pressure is 80 psi
